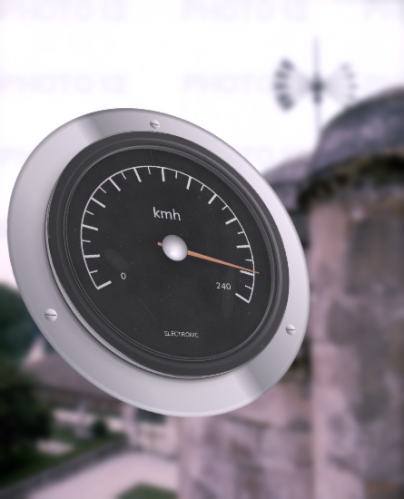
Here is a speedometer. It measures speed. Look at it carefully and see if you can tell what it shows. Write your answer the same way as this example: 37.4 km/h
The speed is 220 km/h
